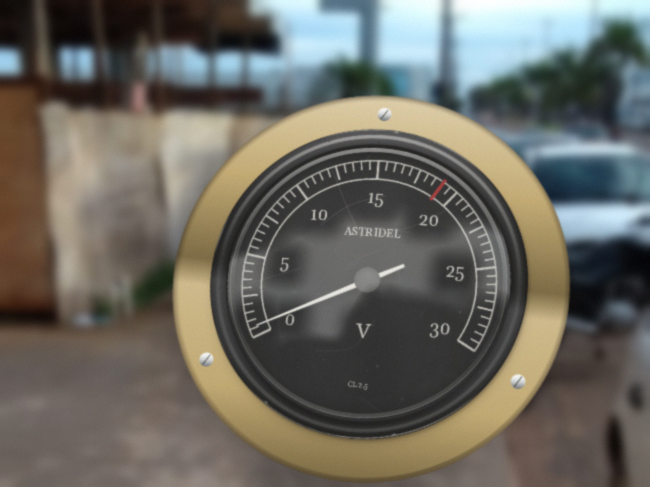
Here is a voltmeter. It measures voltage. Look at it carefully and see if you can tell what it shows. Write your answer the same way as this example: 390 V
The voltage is 0.5 V
